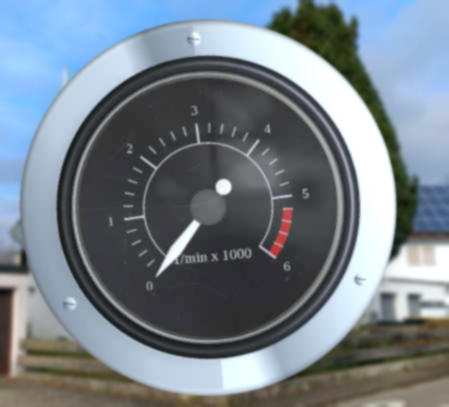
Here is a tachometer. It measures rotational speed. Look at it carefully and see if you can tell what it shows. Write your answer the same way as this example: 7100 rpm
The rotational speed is 0 rpm
